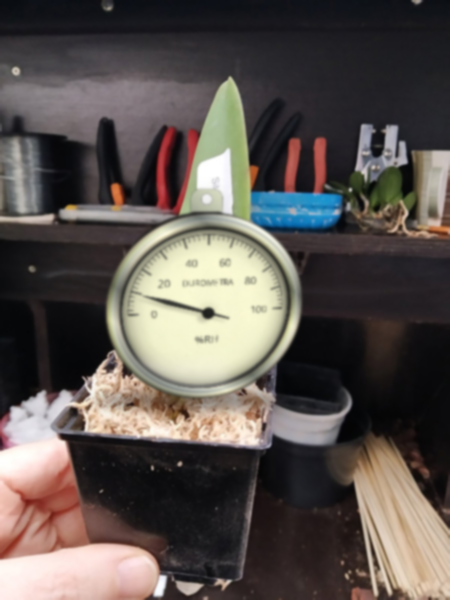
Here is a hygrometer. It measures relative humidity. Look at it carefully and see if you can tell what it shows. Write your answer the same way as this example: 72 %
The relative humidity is 10 %
